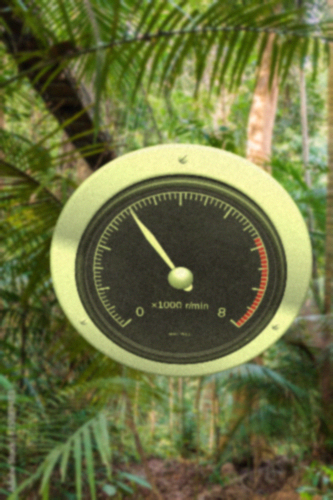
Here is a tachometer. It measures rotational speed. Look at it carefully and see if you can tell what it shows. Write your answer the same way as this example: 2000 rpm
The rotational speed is 3000 rpm
